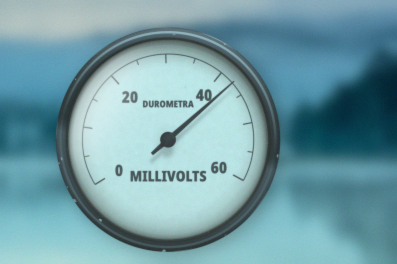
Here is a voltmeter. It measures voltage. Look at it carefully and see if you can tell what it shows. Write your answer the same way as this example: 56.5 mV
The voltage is 42.5 mV
